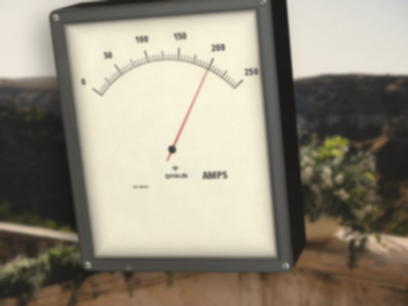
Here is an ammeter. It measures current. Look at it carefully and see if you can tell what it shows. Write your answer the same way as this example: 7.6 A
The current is 200 A
